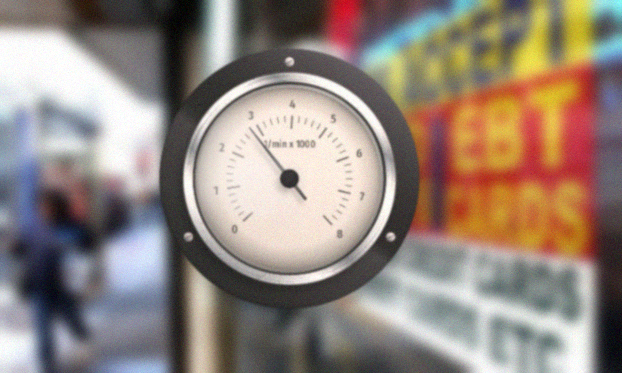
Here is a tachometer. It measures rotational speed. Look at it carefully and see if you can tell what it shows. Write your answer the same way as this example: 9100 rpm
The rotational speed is 2800 rpm
